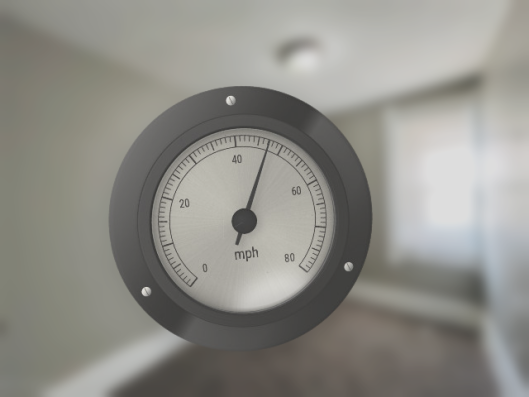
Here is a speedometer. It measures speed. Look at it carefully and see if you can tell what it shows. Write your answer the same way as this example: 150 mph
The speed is 47 mph
